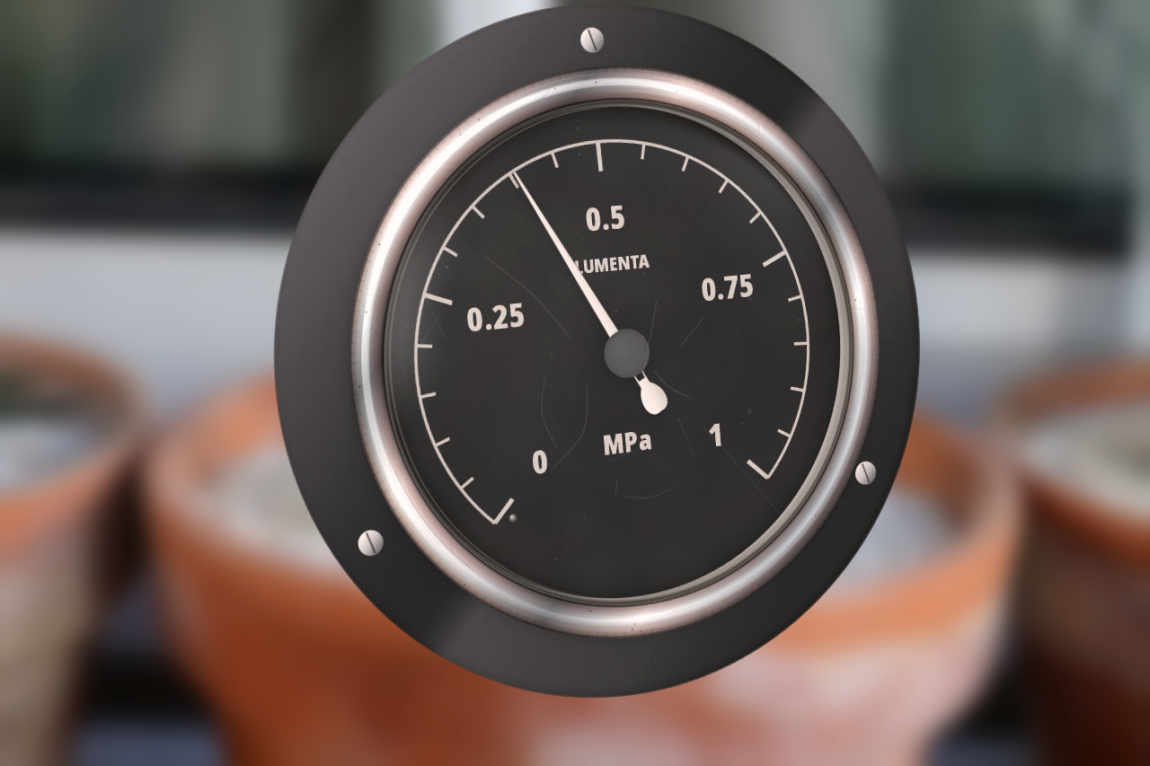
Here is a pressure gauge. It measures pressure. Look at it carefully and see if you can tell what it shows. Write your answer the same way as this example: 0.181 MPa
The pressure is 0.4 MPa
